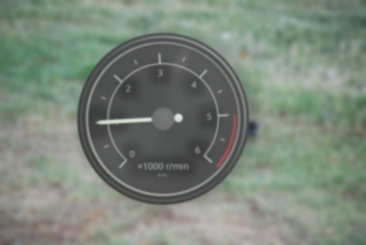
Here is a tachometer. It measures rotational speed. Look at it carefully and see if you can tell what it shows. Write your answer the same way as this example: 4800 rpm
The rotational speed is 1000 rpm
